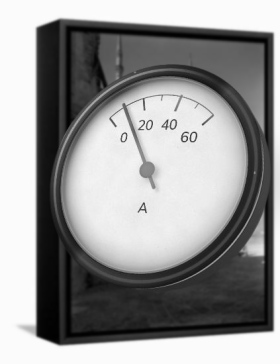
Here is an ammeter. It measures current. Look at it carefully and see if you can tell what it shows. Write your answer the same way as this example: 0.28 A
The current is 10 A
